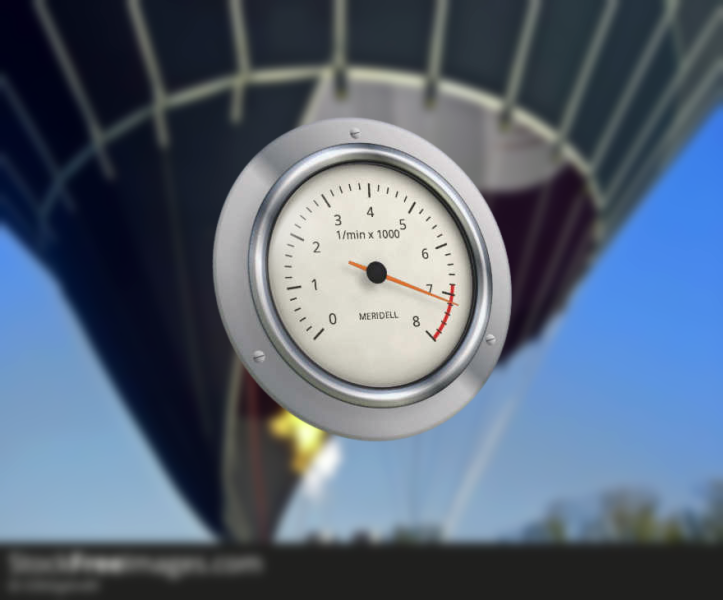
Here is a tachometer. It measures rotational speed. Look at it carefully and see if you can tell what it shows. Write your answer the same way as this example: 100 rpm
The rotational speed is 7200 rpm
